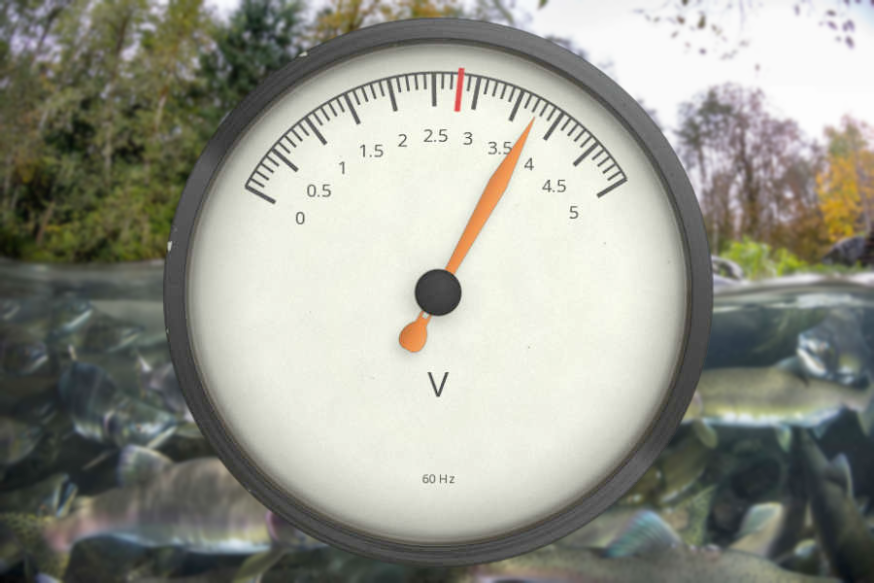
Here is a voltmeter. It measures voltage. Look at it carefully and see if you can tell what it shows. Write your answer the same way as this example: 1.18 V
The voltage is 3.75 V
